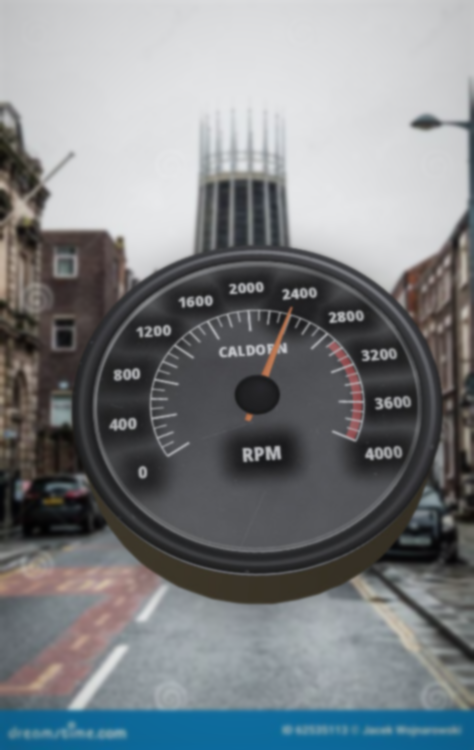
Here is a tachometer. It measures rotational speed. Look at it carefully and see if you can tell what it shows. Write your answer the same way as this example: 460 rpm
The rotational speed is 2400 rpm
